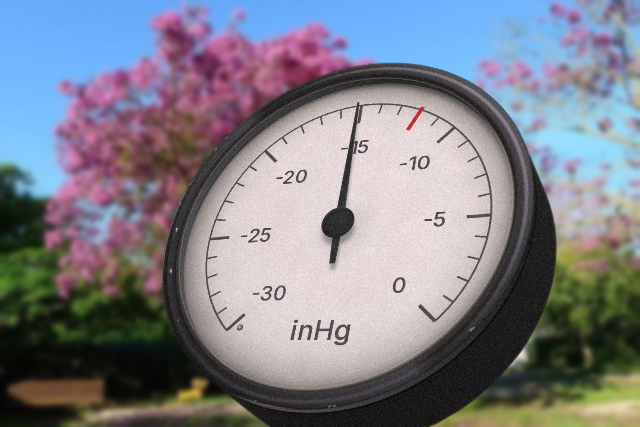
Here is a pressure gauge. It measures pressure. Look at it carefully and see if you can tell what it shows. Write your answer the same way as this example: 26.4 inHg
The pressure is -15 inHg
